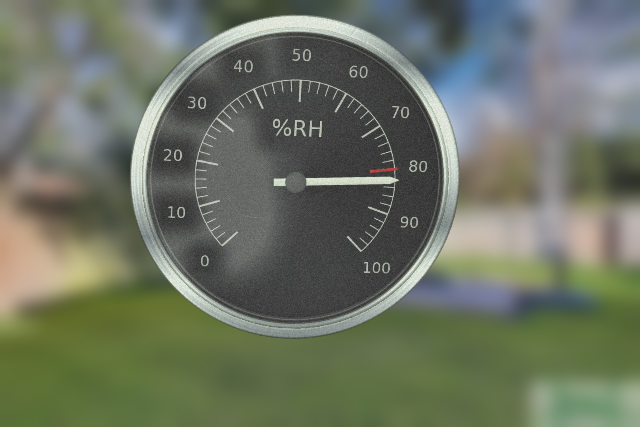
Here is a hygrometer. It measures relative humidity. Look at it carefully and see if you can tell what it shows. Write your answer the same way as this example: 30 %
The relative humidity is 82 %
